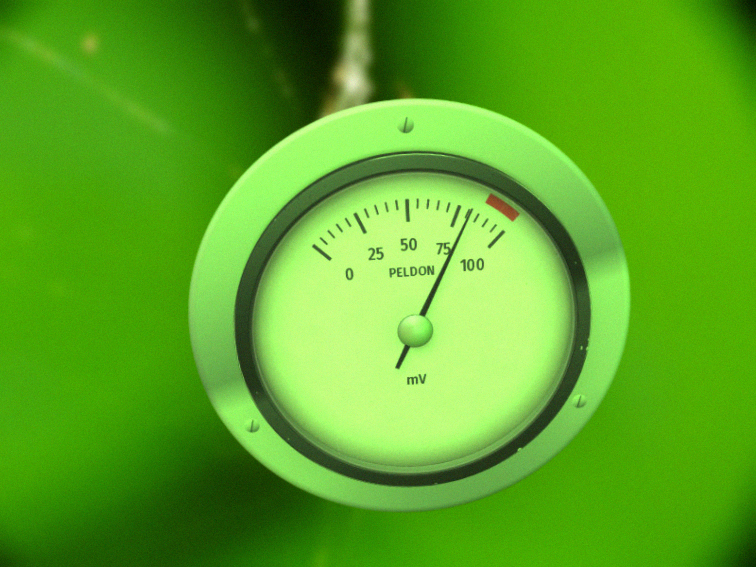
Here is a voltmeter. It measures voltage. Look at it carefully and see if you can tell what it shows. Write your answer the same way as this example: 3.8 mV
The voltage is 80 mV
